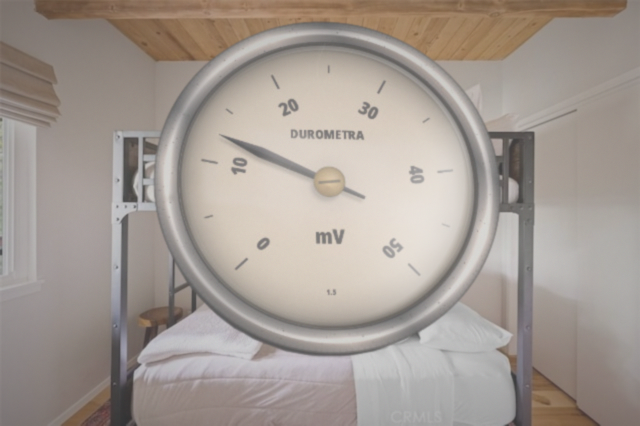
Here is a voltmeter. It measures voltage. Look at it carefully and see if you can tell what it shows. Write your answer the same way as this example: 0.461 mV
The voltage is 12.5 mV
